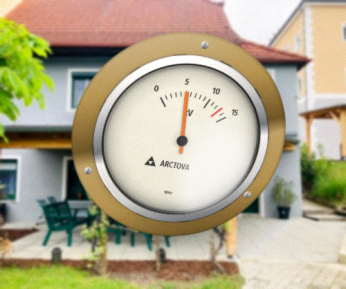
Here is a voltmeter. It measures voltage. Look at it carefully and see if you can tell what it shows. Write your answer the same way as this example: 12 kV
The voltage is 5 kV
